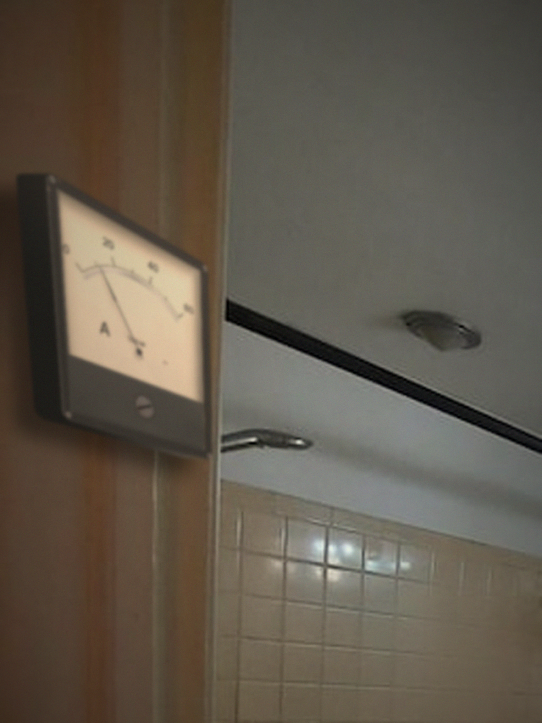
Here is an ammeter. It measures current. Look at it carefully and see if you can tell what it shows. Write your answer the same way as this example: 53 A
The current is 10 A
